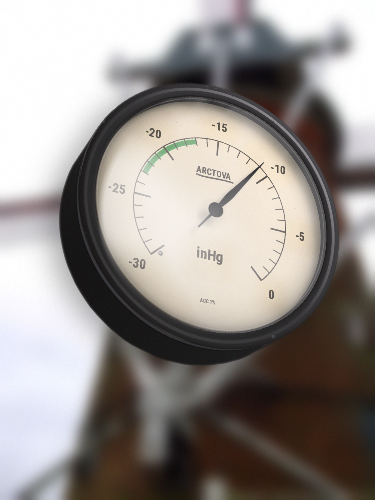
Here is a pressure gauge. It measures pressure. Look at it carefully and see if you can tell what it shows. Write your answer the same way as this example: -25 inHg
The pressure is -11 inHg
